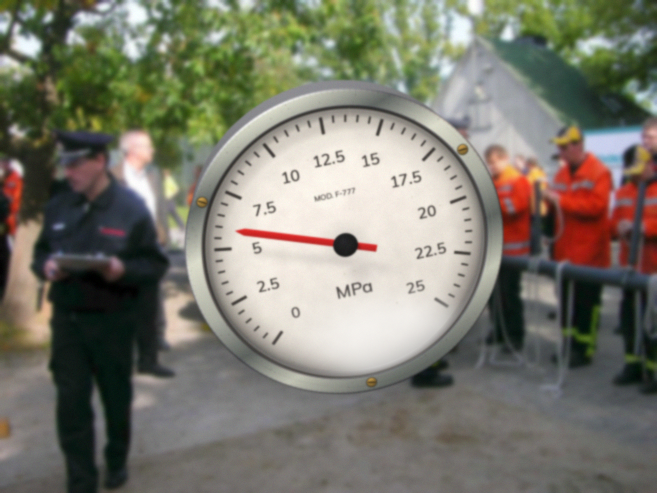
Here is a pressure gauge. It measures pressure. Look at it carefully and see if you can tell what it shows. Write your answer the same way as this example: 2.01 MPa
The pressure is 6 MPa
